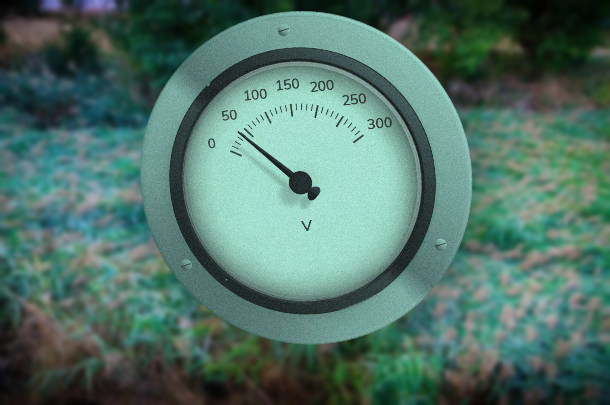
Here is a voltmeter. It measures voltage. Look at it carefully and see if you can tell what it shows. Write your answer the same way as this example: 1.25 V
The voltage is 40 V
